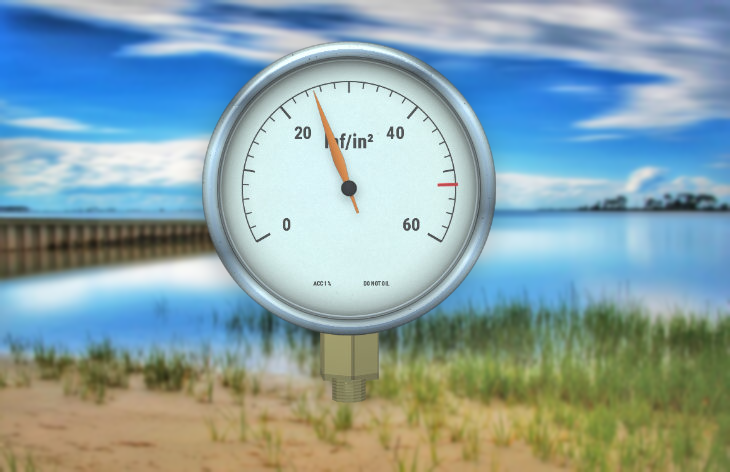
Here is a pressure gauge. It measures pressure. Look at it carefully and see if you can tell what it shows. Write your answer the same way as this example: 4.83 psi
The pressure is 25 psi
